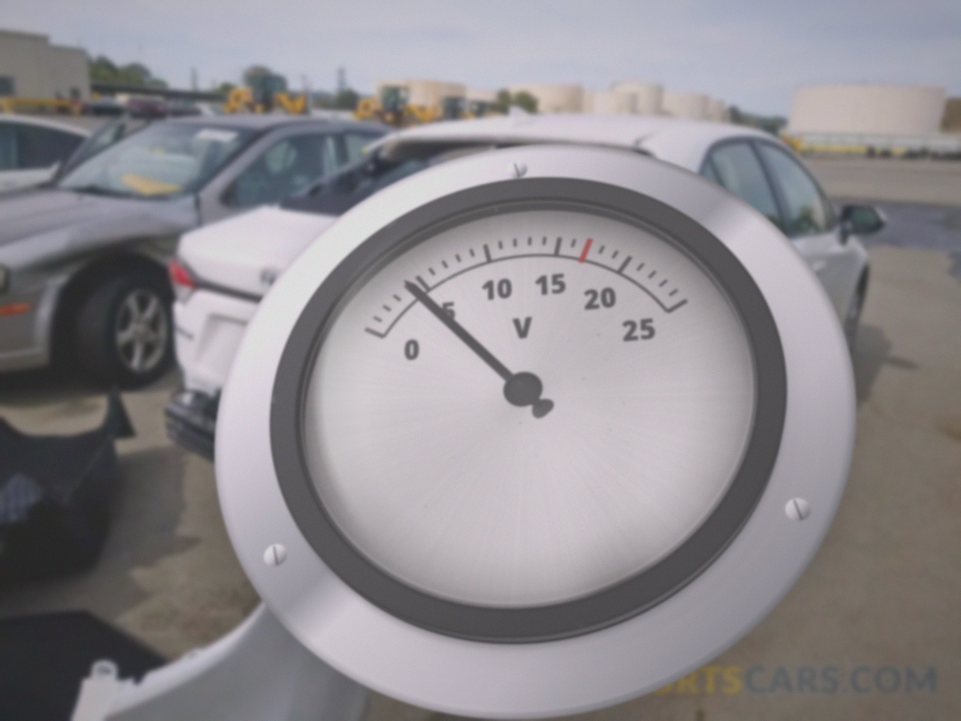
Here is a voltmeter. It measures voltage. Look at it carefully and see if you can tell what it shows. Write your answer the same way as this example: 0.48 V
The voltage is 4 V
